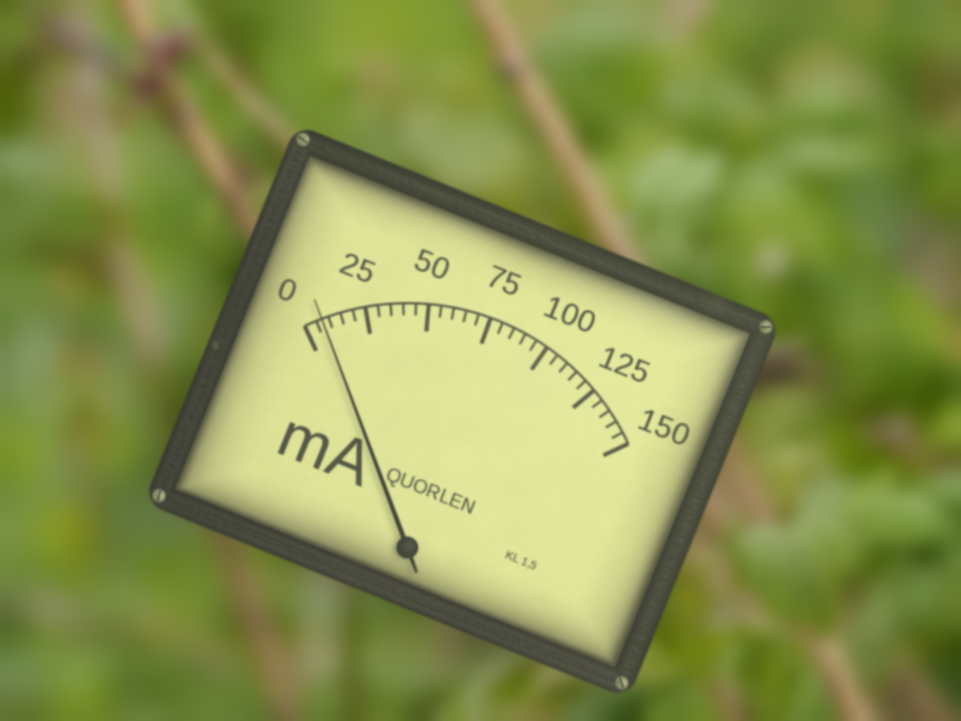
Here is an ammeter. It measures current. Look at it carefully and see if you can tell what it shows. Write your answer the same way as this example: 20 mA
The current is 7.5 mA
